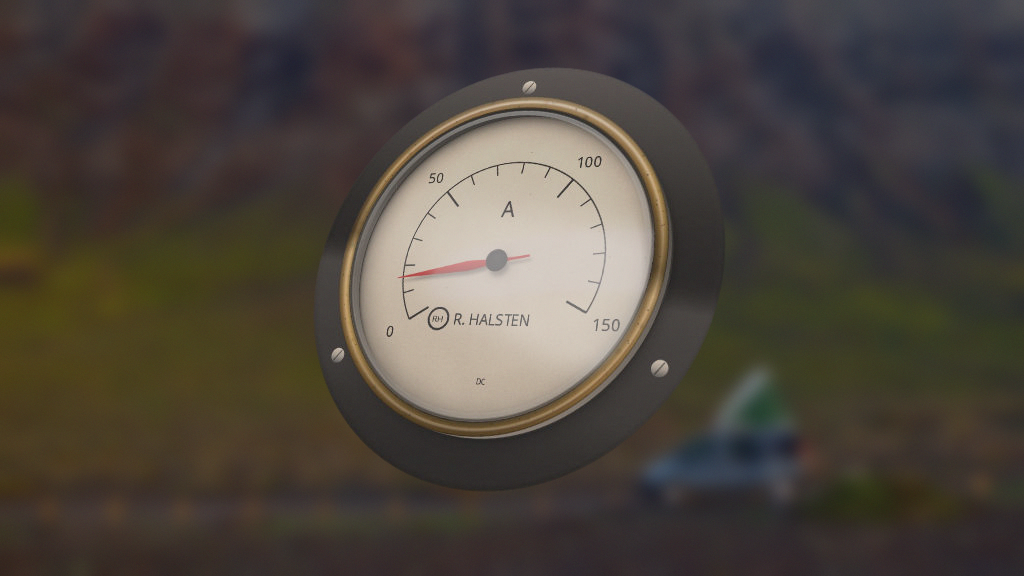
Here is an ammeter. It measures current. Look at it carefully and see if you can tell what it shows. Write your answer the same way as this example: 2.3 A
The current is 15 A
